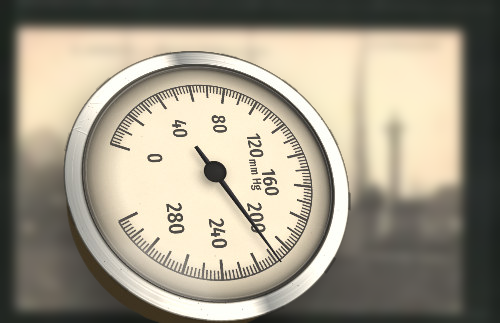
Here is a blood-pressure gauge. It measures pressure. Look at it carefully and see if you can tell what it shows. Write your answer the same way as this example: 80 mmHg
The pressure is 210 mmHg
